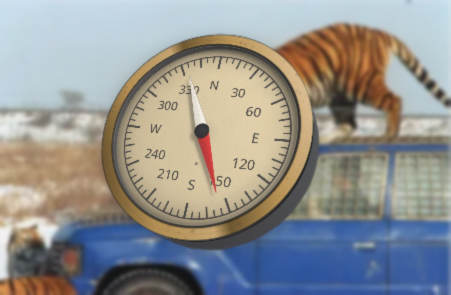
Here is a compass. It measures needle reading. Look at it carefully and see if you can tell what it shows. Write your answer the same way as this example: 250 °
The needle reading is 155 °
